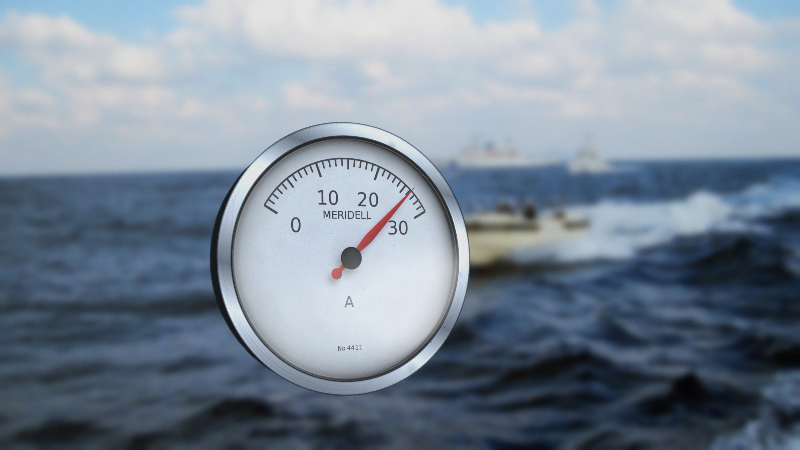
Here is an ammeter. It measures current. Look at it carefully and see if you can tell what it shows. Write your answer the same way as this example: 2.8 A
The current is 26 A
